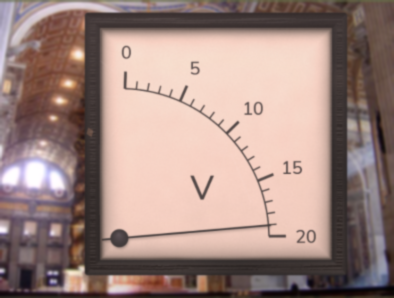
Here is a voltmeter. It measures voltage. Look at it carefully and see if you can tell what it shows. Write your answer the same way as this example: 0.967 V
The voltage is 19 V
